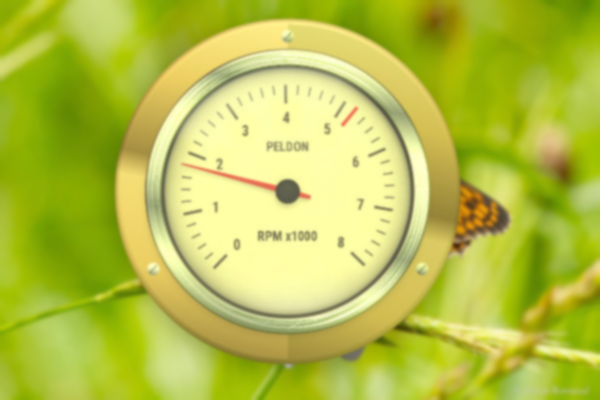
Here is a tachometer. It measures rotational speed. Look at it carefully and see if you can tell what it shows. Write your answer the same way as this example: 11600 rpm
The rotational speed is 1800 rpm
